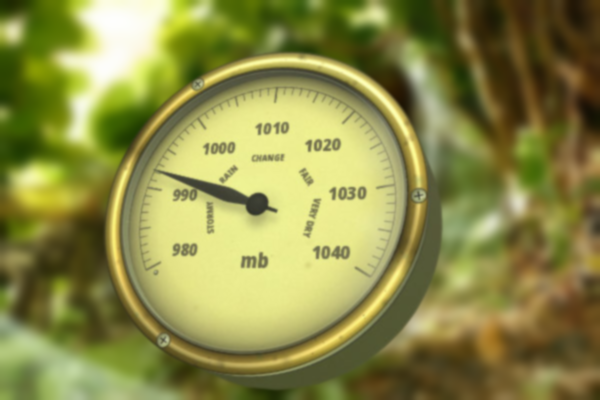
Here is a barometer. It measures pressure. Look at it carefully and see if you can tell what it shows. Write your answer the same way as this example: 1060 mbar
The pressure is 992 mbar
